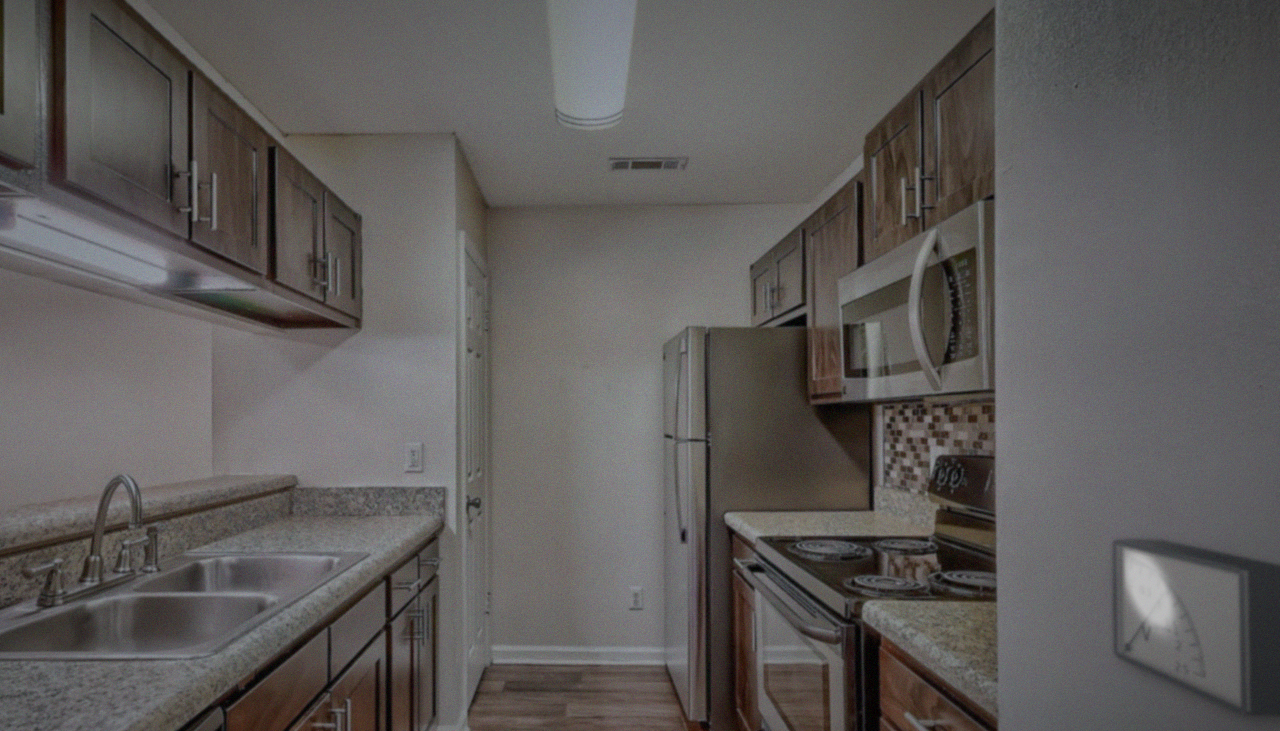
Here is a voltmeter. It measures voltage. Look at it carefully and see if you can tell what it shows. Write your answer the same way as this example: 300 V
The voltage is 1 V
